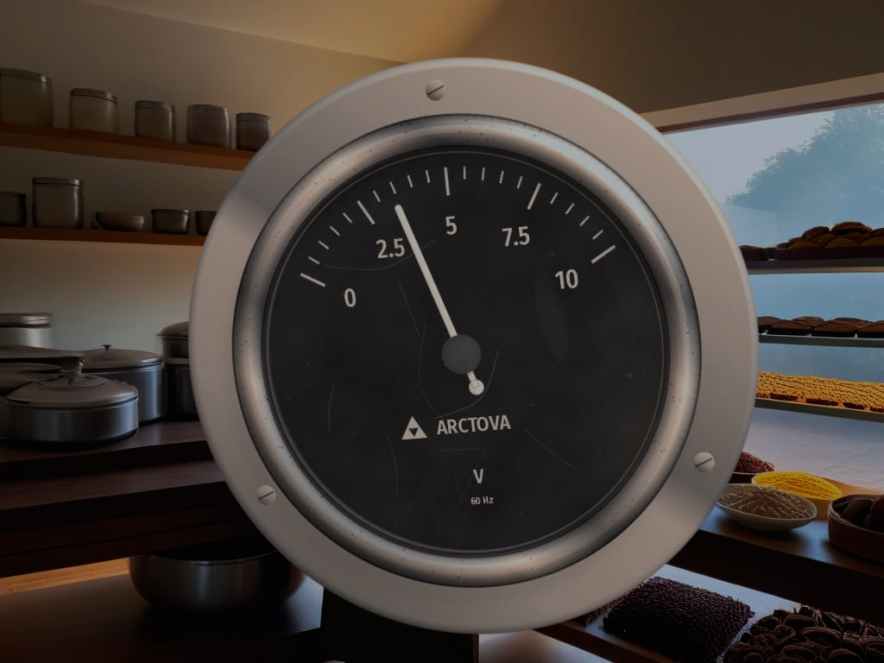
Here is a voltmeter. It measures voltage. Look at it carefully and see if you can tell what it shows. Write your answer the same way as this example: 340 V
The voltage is 3.5 V
